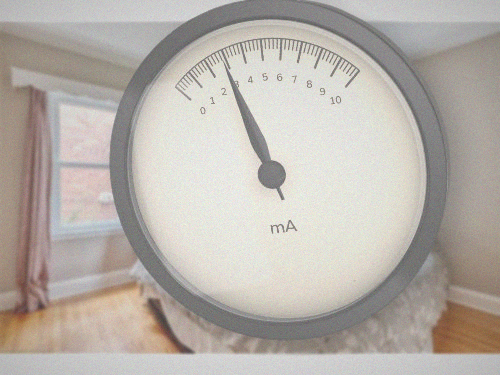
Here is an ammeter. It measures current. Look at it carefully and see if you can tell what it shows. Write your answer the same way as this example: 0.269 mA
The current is 3 mA
